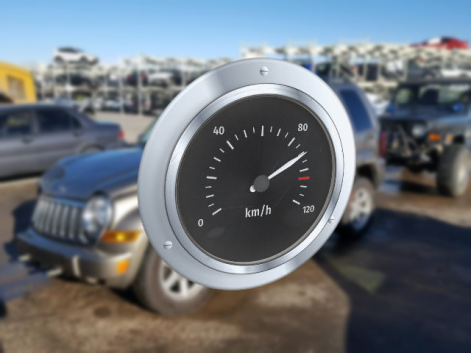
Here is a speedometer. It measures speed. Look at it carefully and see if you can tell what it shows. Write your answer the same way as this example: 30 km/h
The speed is 90 km/h
